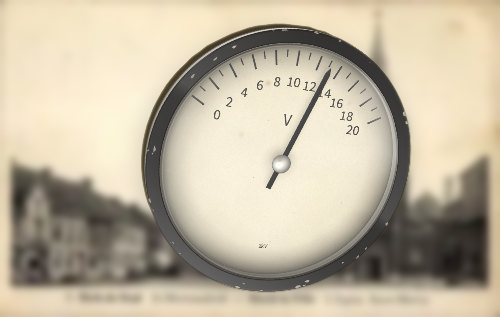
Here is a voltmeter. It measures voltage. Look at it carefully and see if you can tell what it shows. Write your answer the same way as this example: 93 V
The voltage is 13 V
